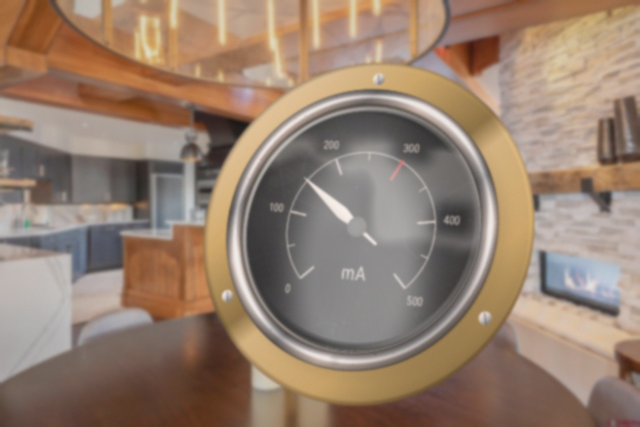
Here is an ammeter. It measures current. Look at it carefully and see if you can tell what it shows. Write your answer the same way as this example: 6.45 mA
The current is 150 mA
